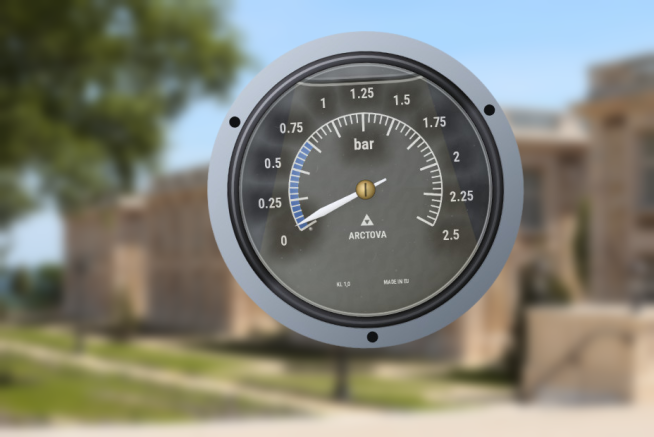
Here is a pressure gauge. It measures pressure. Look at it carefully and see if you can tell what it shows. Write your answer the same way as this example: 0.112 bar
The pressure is 0.05 bar
